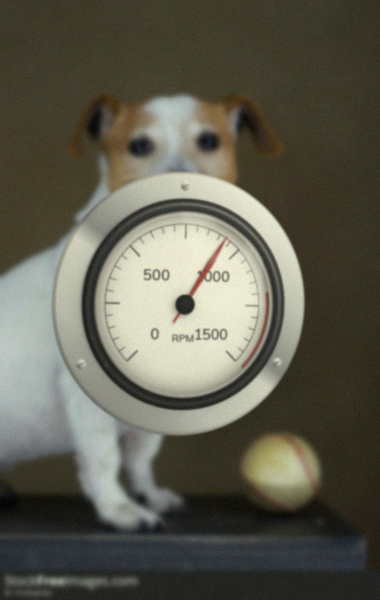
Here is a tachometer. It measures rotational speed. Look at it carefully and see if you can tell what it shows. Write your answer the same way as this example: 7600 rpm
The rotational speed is 925 rpm
